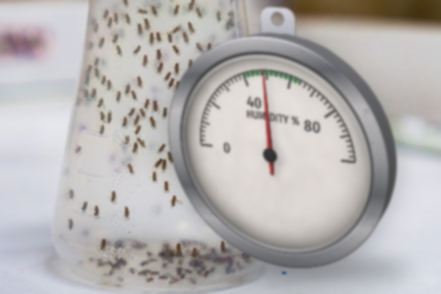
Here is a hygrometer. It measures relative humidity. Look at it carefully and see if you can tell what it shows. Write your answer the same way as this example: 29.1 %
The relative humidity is 50 %
